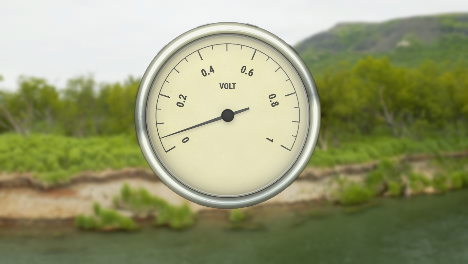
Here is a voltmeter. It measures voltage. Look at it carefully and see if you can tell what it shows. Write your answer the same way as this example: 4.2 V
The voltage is 0.05 V
